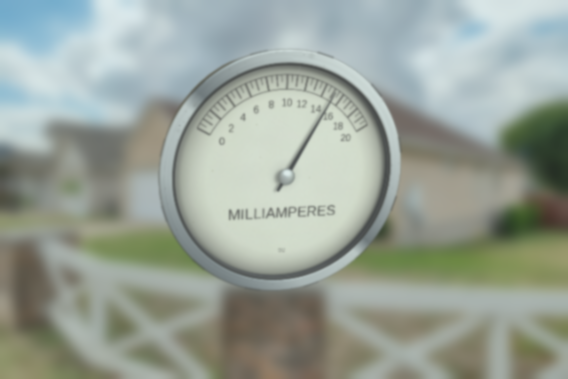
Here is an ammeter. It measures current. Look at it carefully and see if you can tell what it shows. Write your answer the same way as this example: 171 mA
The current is 15 mA
